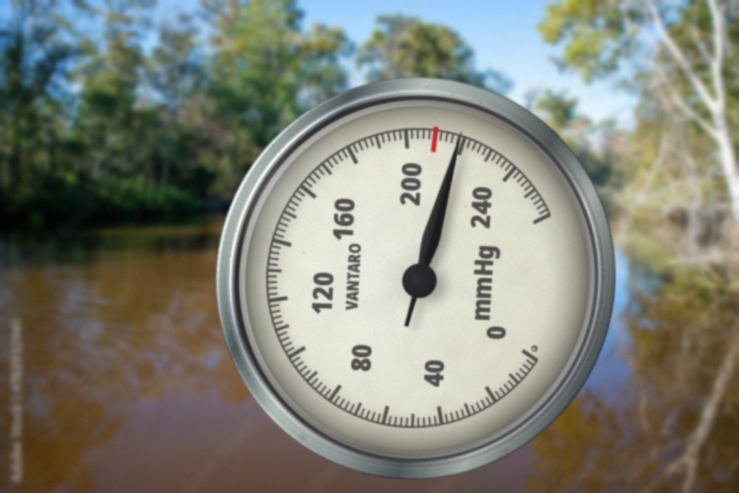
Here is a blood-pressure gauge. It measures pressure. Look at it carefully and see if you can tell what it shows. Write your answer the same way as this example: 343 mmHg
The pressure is 218 mmHg
